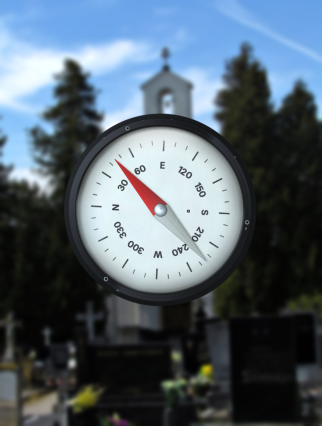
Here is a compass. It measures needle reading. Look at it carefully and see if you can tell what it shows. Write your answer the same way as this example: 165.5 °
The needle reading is 45 °
